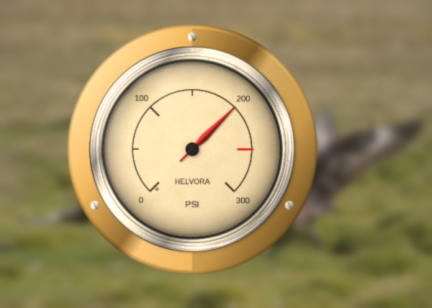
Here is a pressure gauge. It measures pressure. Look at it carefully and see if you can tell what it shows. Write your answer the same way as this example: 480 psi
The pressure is 200 psi
